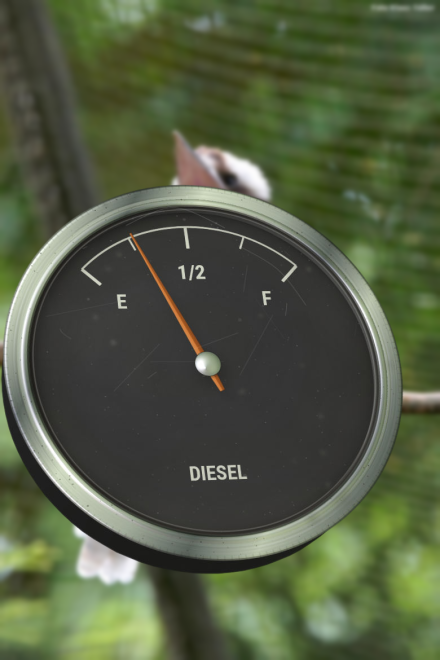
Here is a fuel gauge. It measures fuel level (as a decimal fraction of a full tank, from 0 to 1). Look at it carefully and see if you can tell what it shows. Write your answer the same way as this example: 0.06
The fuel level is 0.25
